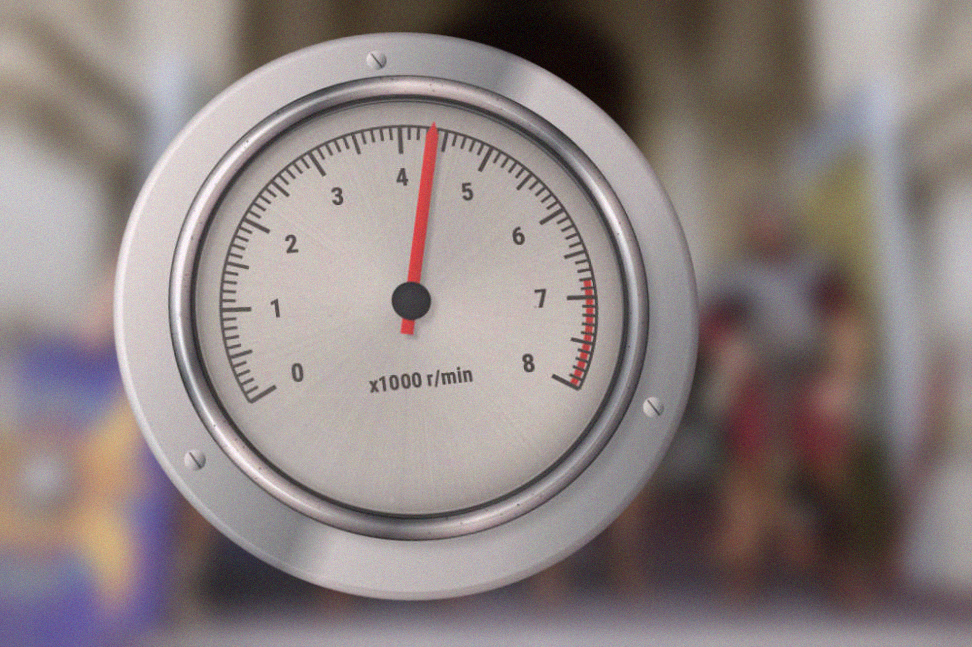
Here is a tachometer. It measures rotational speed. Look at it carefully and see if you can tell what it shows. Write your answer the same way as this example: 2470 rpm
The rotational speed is 4350 rpm
